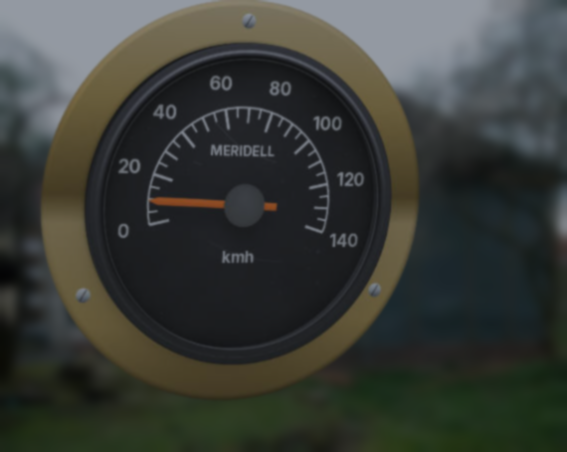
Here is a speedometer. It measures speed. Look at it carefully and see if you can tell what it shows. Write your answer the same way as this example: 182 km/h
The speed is 10 km/h
